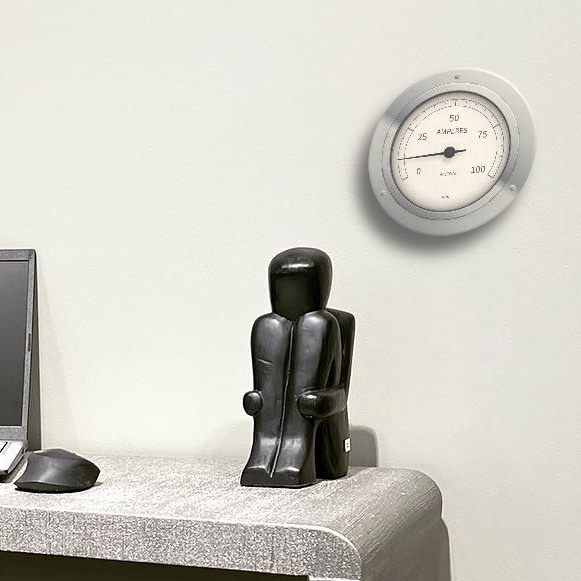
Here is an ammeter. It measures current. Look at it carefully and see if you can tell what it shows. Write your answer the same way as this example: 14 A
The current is 10 A
